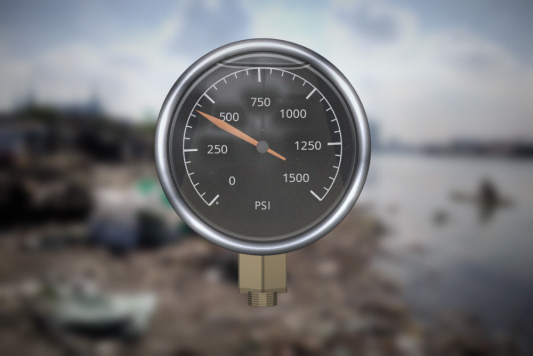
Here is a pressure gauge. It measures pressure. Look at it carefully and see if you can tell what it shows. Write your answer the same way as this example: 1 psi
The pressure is 425 psi
